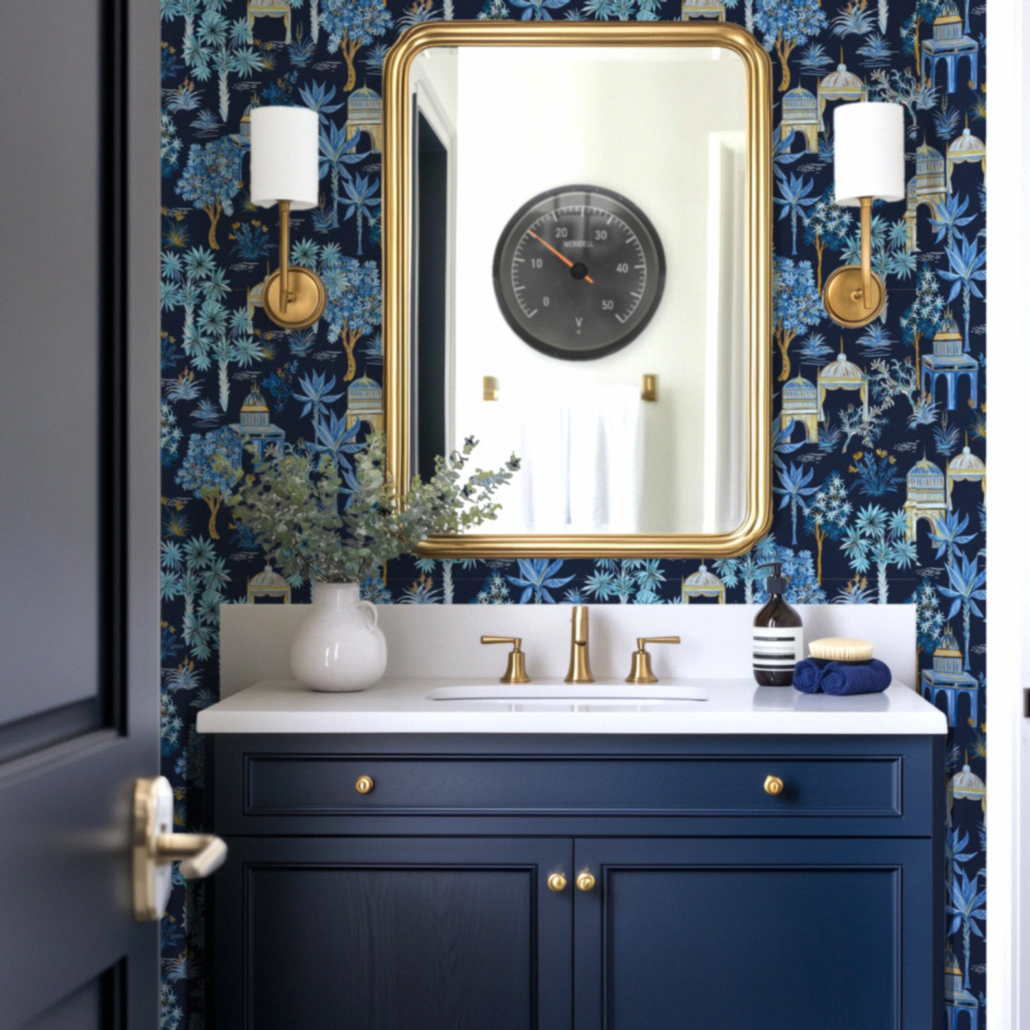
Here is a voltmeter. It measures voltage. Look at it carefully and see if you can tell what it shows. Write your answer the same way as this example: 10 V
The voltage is 15 V
